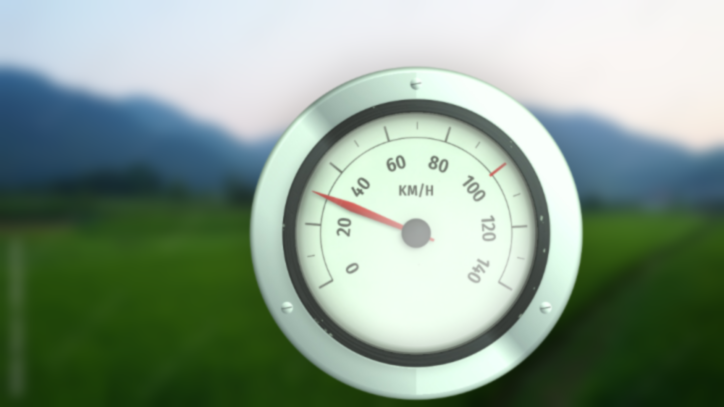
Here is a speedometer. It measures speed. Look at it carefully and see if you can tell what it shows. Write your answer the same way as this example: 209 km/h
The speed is 30 km/h
